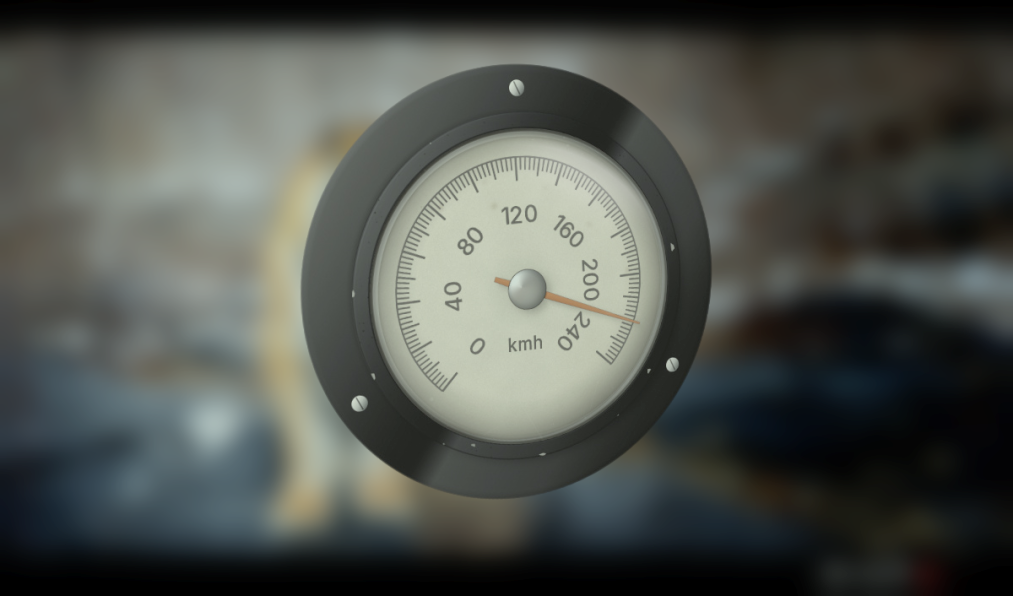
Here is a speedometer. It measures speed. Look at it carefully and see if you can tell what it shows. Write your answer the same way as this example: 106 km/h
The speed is 220 km/h
